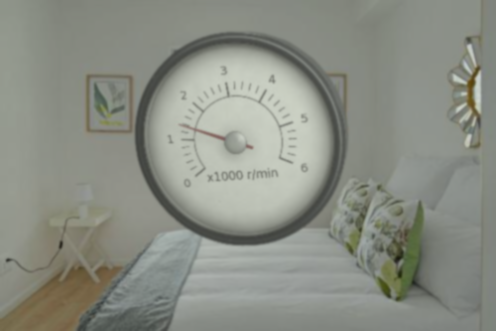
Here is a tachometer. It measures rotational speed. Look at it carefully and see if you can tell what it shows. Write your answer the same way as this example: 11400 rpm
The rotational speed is 1400 rpm
